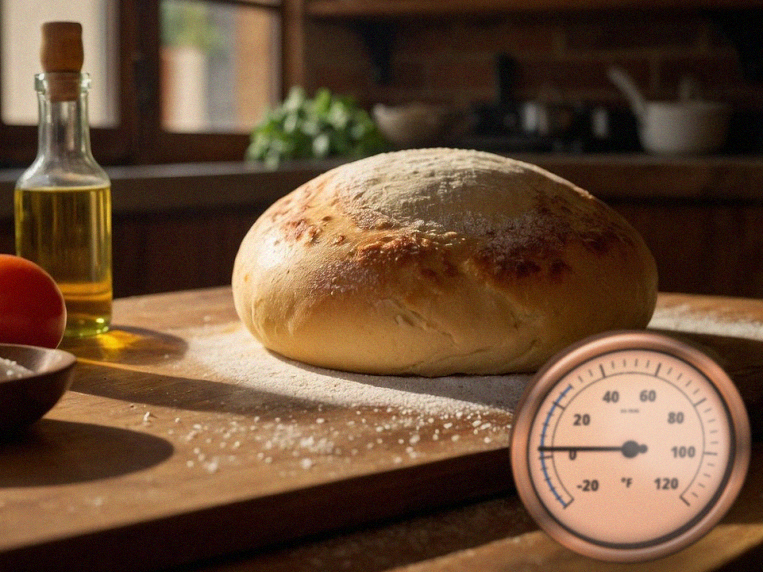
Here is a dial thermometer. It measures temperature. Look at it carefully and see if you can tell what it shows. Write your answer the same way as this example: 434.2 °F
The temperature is 4 °F
